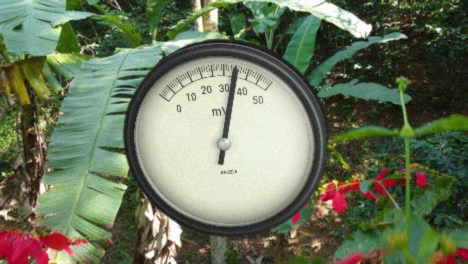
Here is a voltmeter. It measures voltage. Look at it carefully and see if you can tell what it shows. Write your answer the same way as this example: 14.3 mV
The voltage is 35 mV
